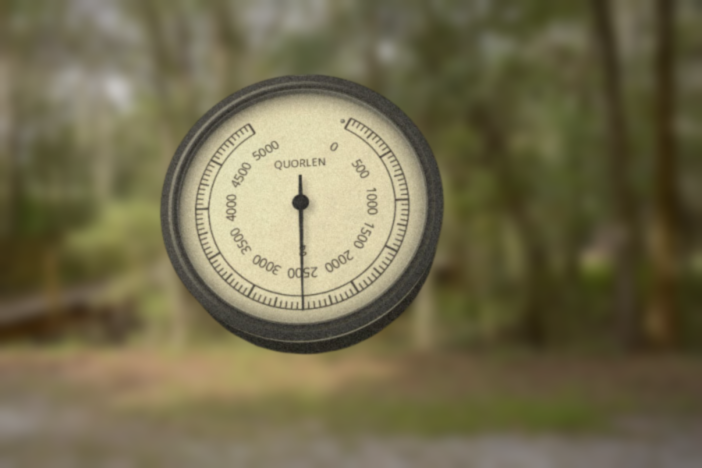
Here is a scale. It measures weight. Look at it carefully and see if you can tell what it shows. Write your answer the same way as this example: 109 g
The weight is 2500 g
